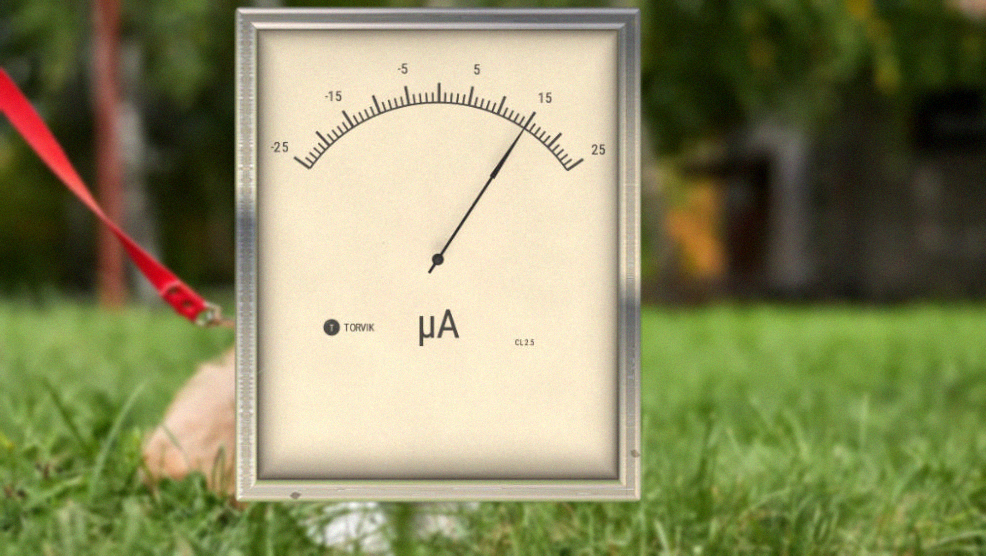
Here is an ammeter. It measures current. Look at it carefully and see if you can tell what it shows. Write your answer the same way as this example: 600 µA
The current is 15 µA
